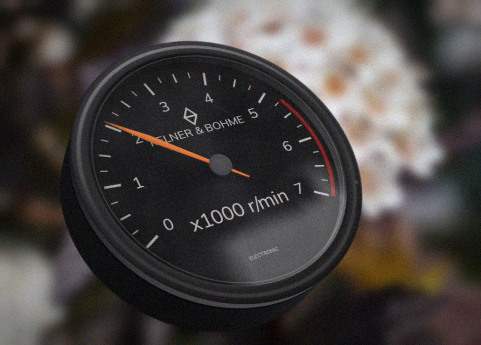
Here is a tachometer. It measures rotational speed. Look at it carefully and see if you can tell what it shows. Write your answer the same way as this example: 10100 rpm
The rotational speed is 2000 rpm
